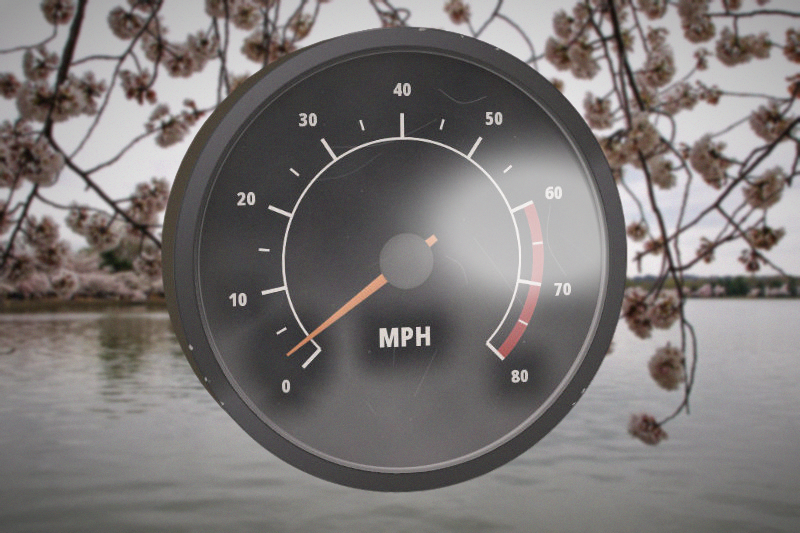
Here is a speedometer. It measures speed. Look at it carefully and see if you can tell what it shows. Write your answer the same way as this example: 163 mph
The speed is 2.5 mph
